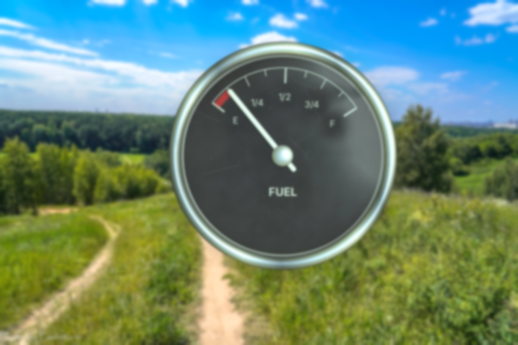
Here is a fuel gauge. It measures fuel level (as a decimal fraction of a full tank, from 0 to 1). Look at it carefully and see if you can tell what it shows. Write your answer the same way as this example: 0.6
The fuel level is 0.125
